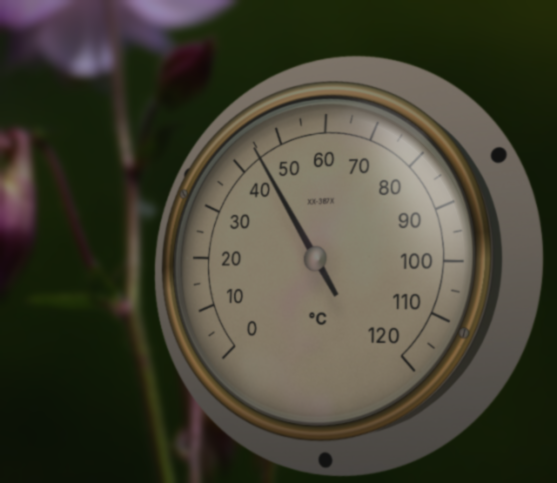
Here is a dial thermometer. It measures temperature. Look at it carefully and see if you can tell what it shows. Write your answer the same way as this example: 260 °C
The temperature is 45 °C
